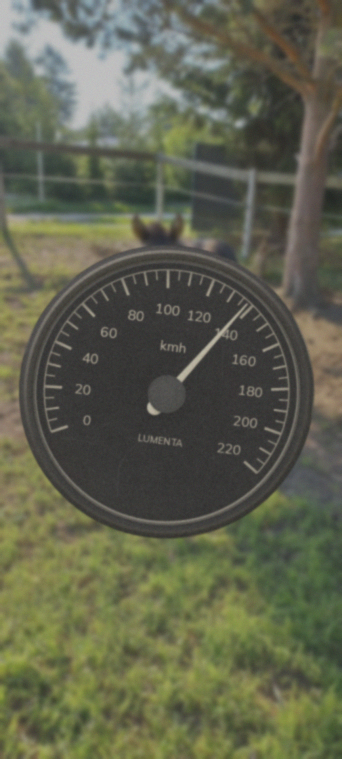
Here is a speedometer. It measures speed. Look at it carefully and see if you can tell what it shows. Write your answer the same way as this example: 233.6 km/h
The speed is 137.5 km/h
